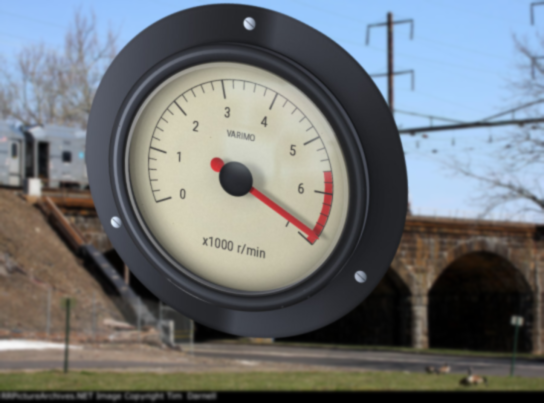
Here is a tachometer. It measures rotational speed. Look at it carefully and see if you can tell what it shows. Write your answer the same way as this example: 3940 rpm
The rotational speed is 6800 rpm
